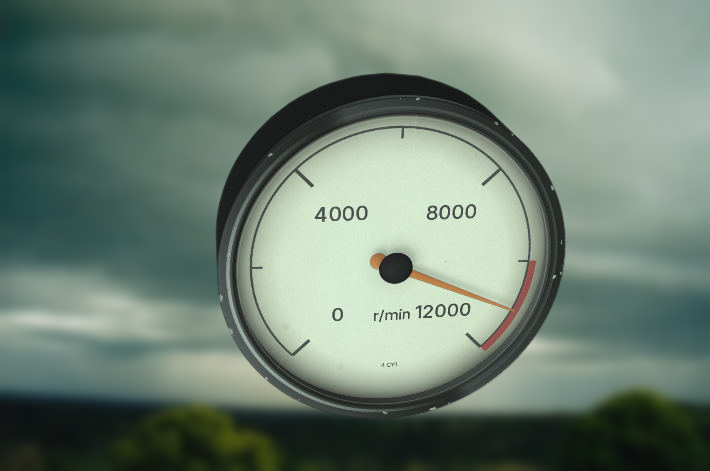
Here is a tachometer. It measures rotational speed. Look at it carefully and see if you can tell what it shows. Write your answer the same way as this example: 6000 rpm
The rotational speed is 11000 rpm
